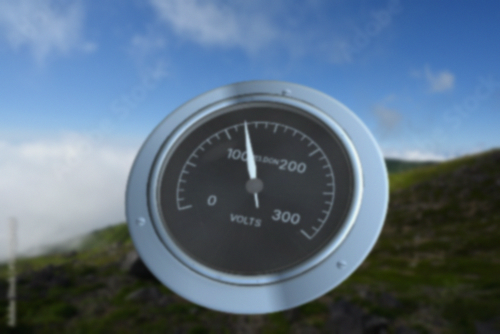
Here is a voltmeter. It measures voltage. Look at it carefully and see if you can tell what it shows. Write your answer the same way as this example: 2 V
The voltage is 120 V
